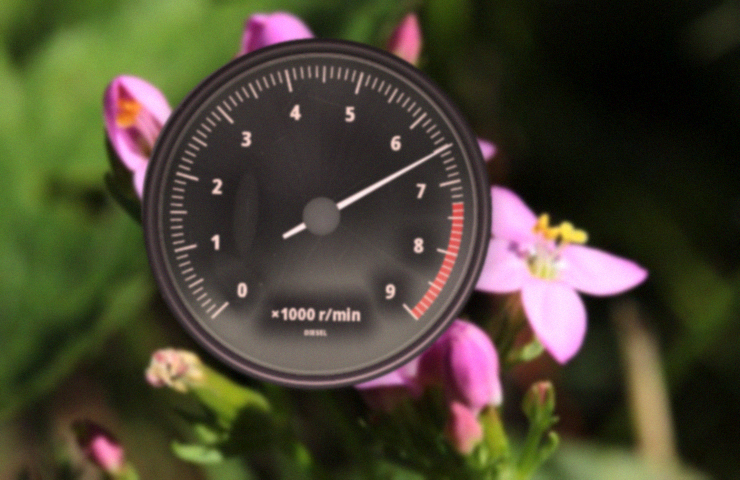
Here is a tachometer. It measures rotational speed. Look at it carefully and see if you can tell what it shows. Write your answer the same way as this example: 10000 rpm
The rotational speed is 6500 rpm
